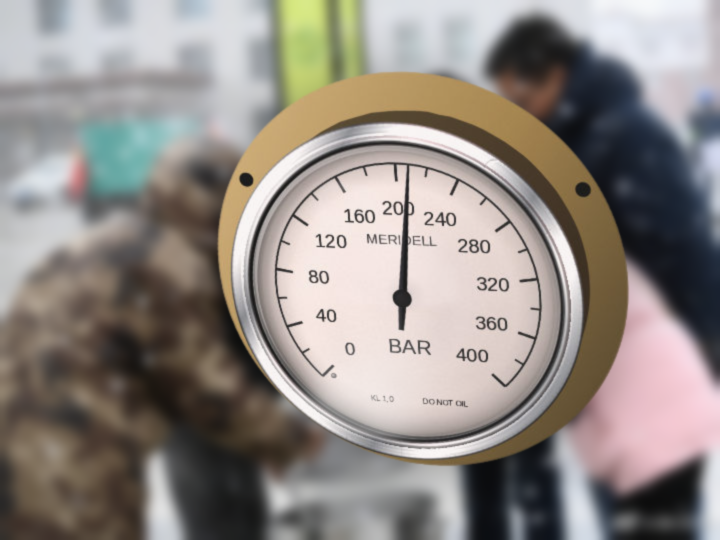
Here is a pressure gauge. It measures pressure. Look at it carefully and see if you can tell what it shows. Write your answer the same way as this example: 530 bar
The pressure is 210 bar
